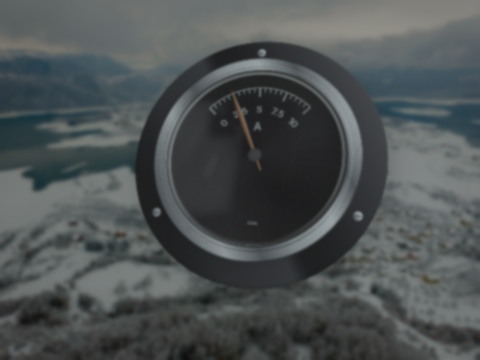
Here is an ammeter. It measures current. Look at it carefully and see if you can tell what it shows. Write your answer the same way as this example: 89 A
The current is 2.5 A
